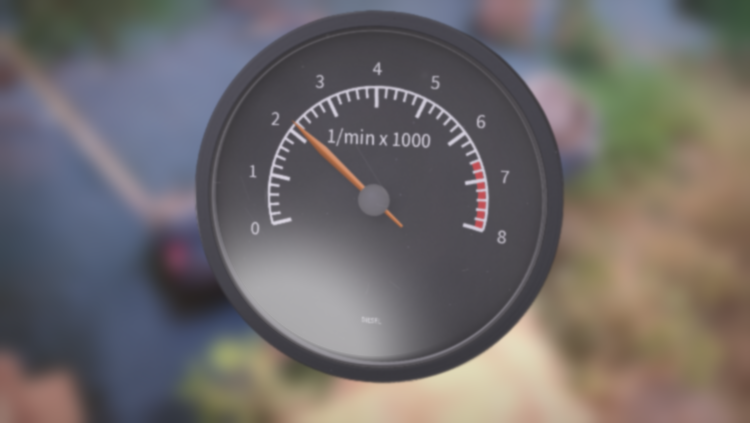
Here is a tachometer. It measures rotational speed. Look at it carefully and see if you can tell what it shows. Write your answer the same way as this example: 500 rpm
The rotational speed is 2200 rpm
